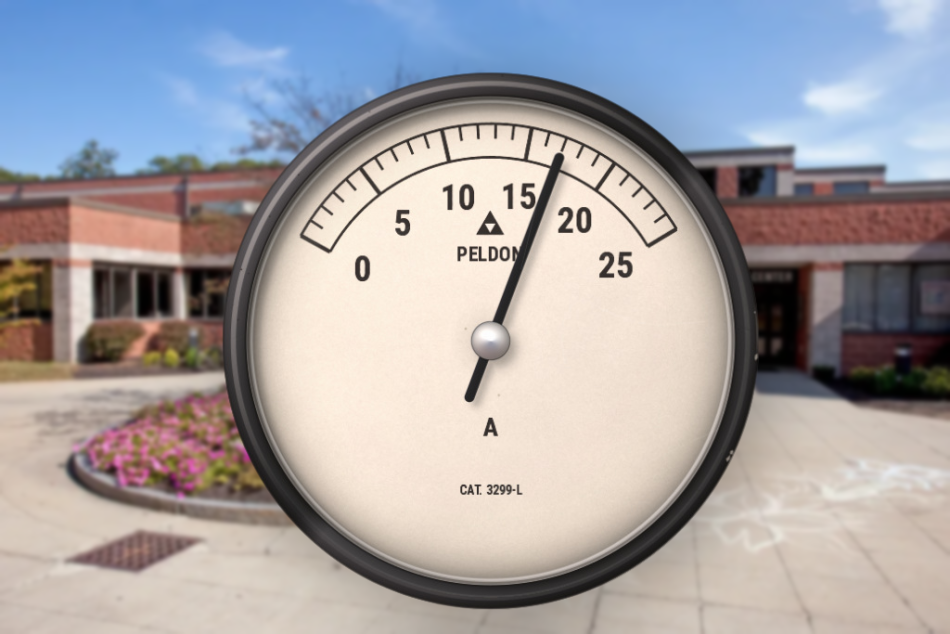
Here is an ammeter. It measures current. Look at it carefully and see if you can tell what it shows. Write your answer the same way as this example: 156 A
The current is 17 A
